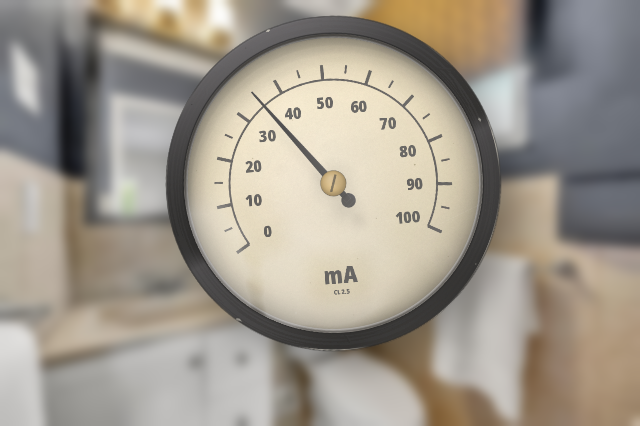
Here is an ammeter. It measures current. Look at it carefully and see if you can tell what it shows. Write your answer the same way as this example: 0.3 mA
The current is 35 mA
